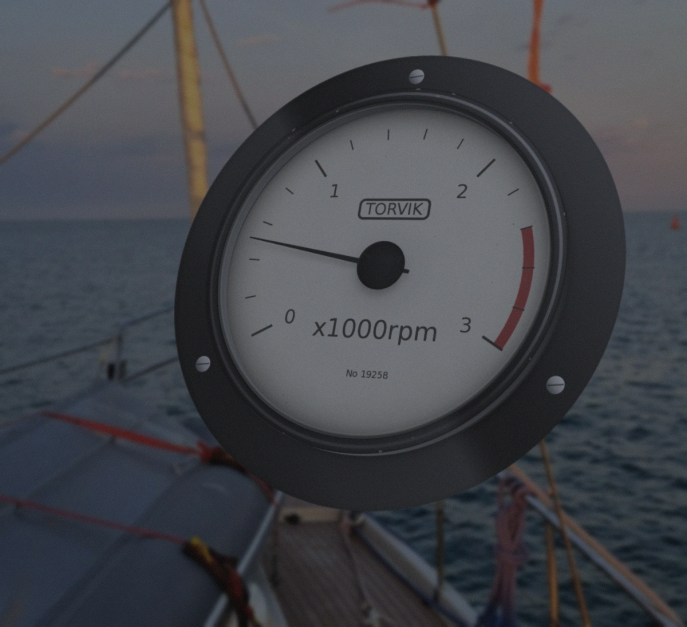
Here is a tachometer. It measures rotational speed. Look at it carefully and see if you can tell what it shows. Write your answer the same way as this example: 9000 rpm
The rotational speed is 500 rpm
